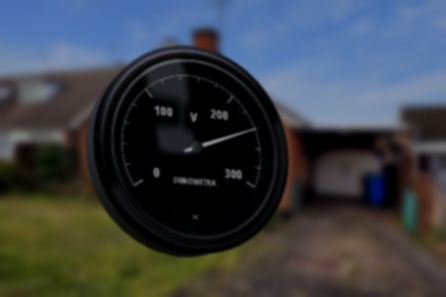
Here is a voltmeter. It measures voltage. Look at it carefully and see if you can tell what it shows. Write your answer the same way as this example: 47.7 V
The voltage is 240 V
